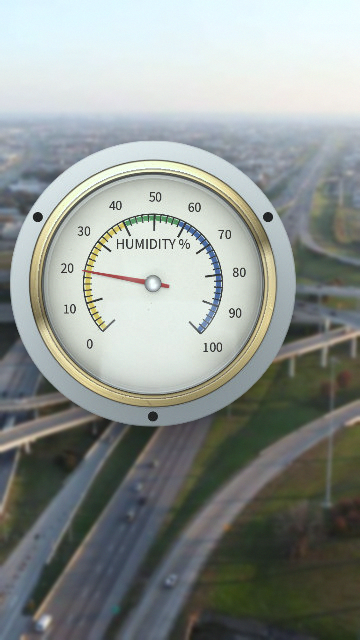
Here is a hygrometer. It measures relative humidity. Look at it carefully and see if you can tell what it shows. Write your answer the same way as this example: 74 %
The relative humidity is 20 %
